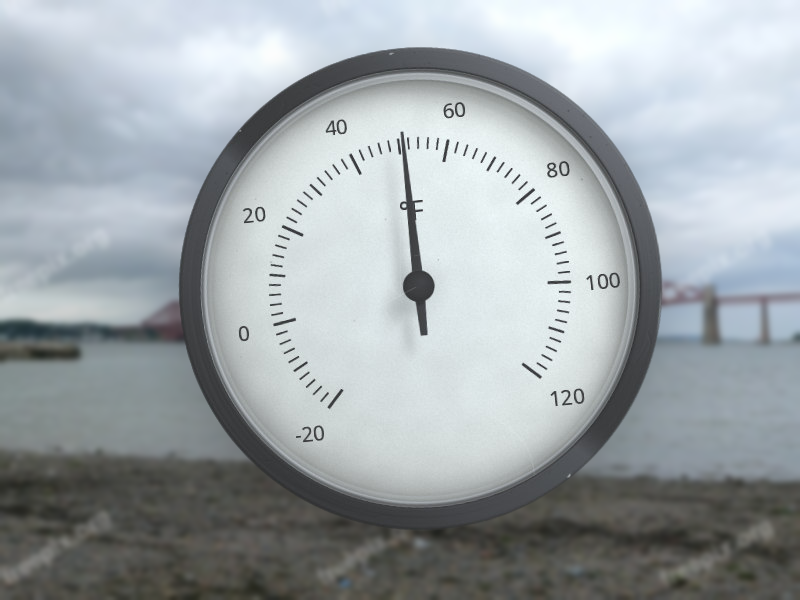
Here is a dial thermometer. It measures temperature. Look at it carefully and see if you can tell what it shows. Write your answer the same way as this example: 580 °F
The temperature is 51 °F
